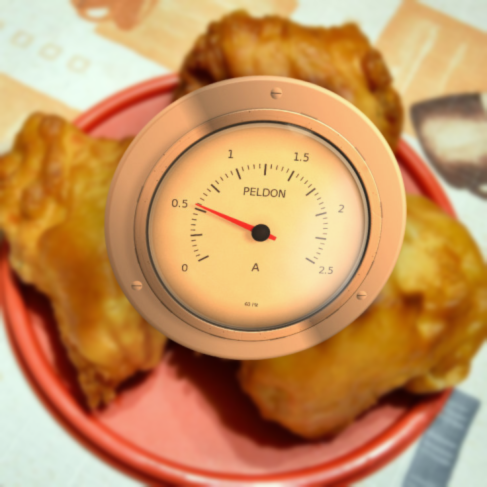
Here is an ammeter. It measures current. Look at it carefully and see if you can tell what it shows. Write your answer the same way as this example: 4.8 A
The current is 0.55 A
